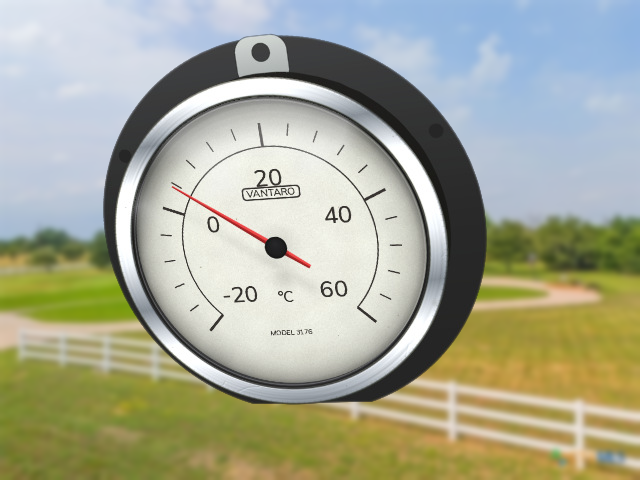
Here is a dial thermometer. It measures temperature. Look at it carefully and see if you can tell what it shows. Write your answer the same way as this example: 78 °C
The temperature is 4 °C
